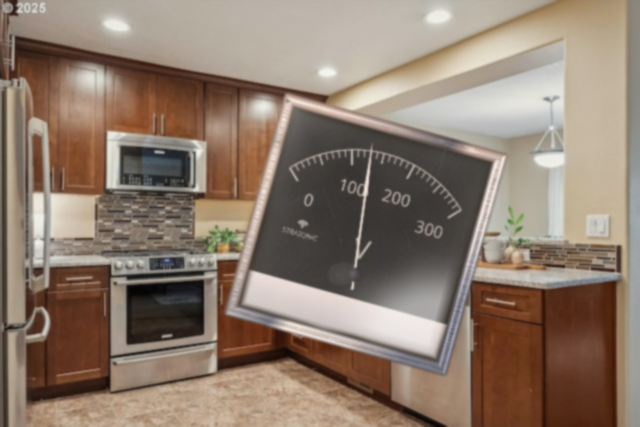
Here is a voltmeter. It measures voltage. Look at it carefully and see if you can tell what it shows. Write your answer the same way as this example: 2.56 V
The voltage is 130 V
